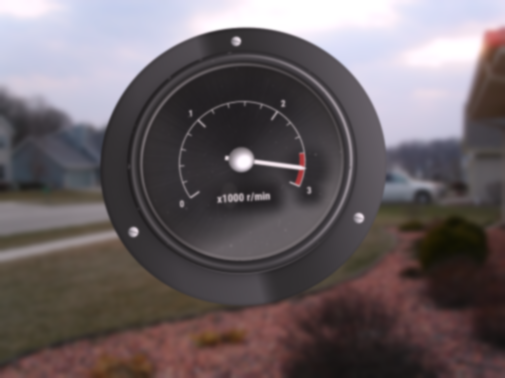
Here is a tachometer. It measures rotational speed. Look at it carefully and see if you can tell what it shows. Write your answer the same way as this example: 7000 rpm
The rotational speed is 2800 rpm
